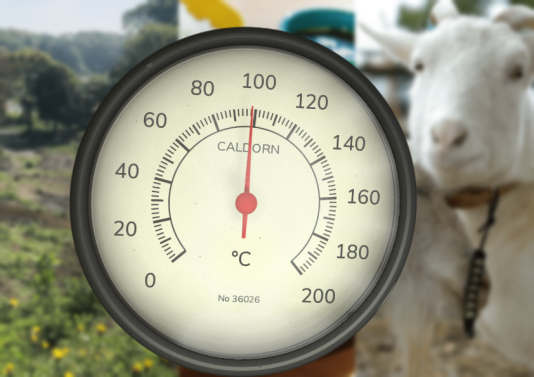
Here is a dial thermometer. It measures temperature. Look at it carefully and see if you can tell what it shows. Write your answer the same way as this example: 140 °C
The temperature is 98 °C
